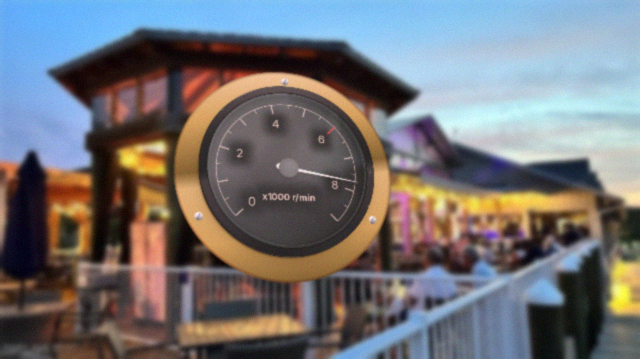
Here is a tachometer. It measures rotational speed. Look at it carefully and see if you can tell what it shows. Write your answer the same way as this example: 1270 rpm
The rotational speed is 7750 rpm
